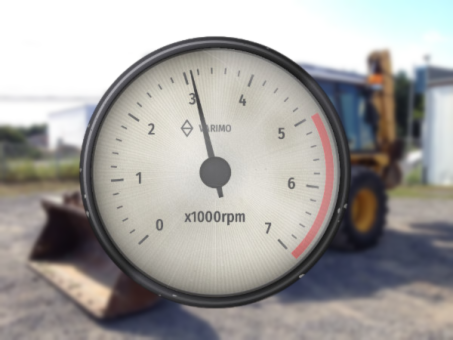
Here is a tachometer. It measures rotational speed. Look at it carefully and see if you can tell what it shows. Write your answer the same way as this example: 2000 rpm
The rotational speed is 3100 rpm
